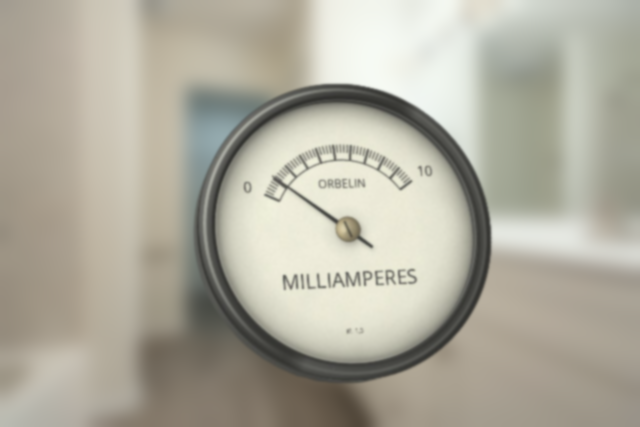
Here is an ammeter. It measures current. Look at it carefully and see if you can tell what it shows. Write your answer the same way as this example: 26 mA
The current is 1 mA
